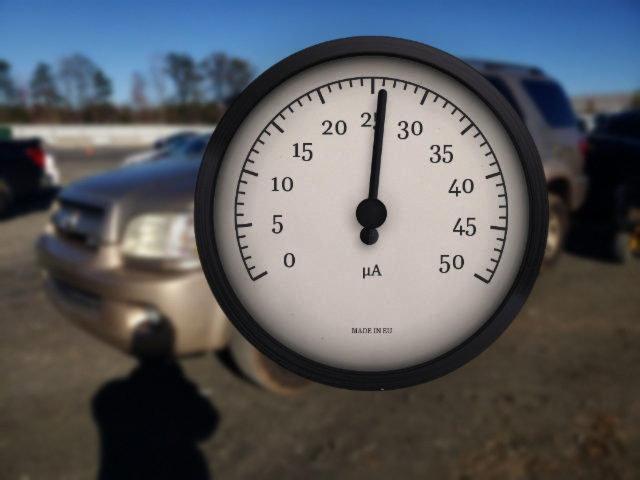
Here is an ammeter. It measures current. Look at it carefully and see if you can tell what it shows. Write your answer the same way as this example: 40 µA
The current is 26 µA
